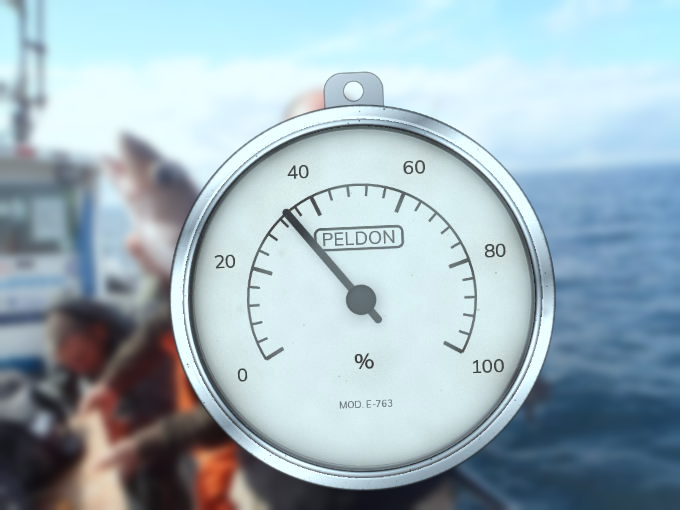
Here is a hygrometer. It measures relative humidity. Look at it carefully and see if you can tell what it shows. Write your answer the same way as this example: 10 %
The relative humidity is 34 %
